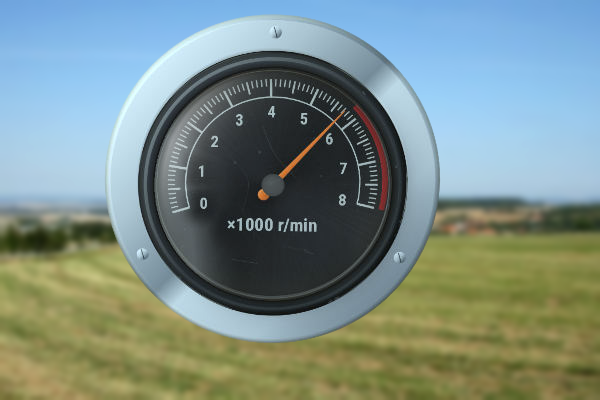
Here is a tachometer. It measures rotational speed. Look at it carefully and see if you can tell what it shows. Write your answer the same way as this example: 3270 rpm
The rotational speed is 5700 rpm
